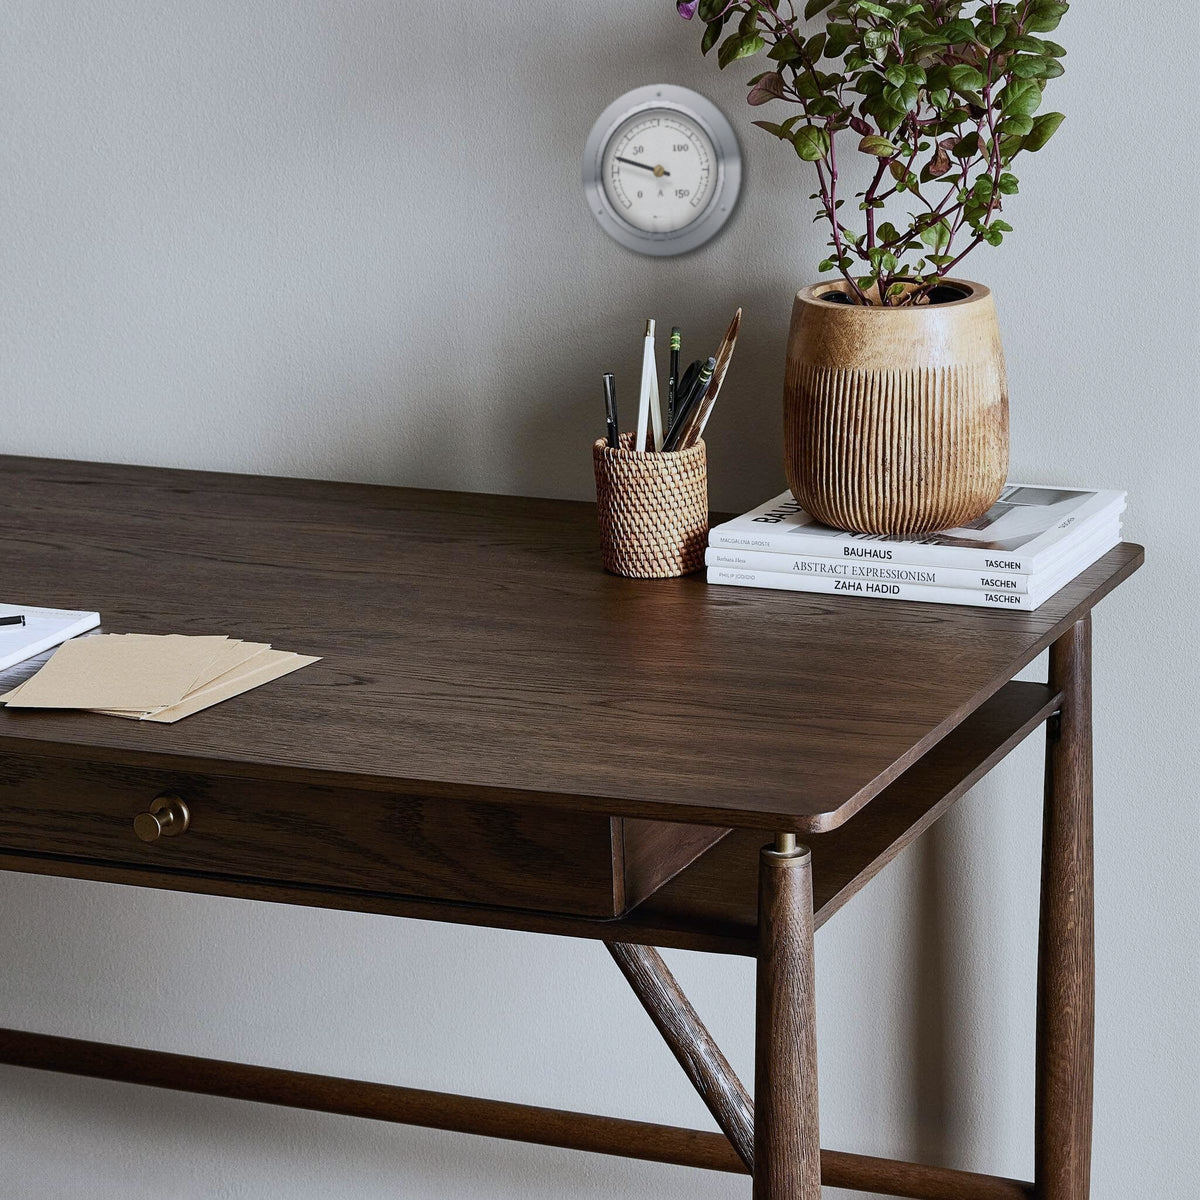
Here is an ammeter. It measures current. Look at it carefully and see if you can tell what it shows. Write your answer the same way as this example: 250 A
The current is 35 A
